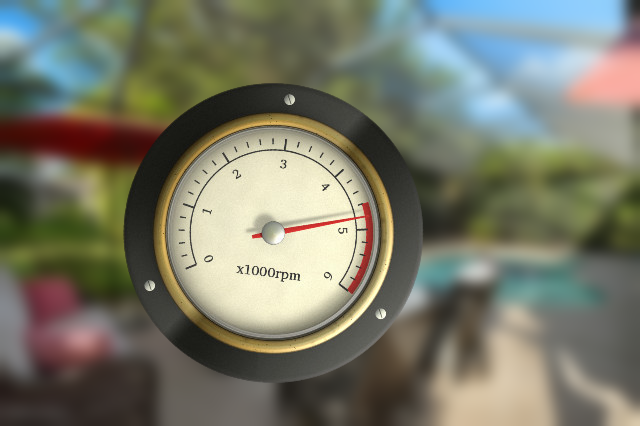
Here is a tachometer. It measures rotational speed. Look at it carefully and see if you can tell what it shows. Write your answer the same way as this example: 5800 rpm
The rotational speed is 4800 rpm
